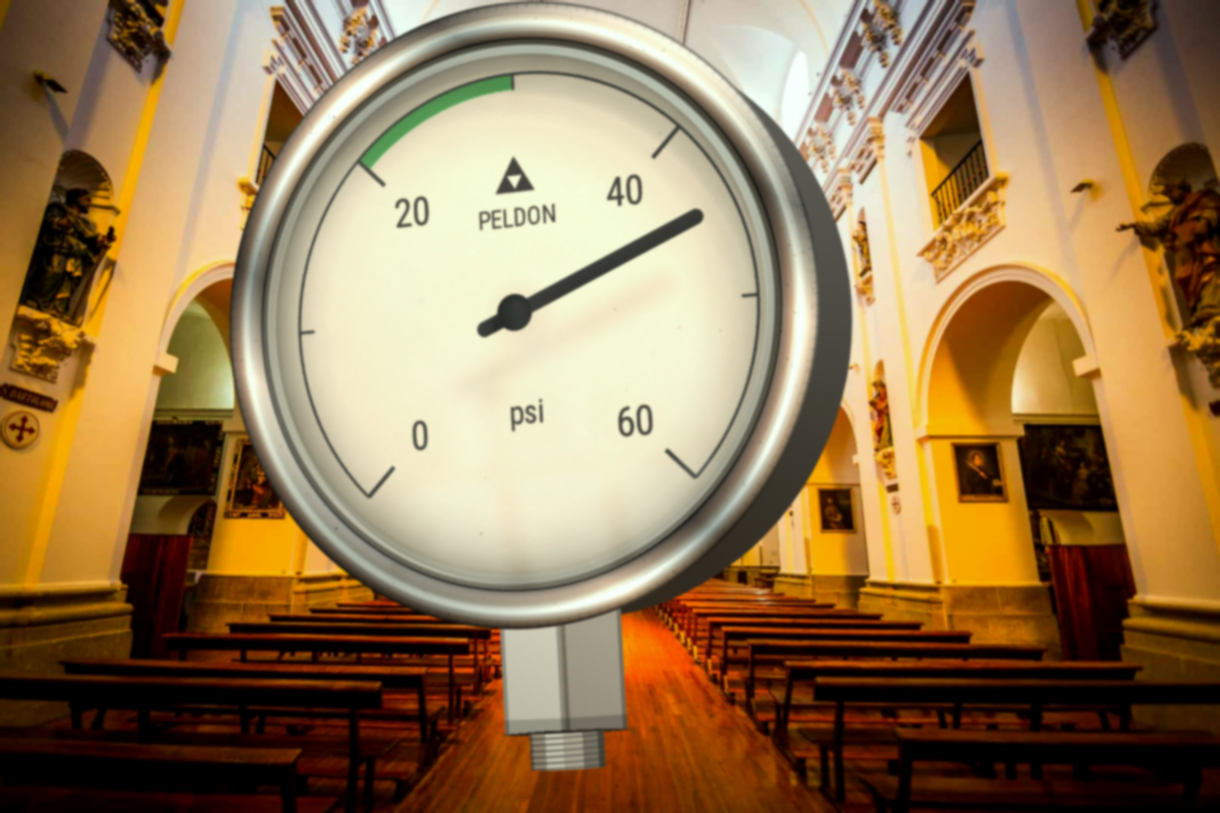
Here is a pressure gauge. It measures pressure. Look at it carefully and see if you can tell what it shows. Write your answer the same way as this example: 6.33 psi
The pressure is 45 psi
